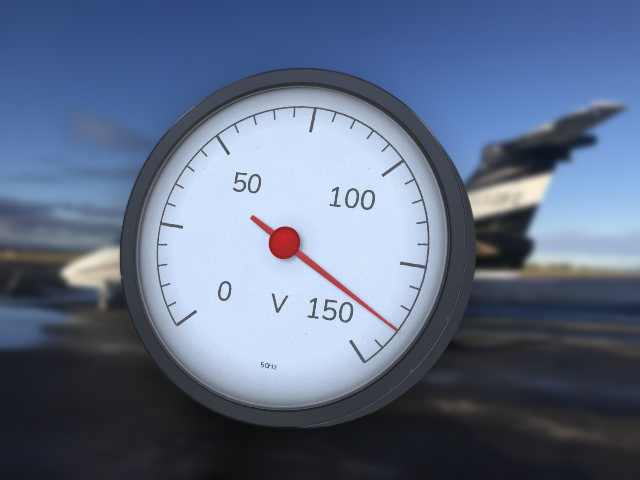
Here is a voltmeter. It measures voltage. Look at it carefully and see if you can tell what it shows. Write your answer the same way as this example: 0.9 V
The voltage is 140 V
